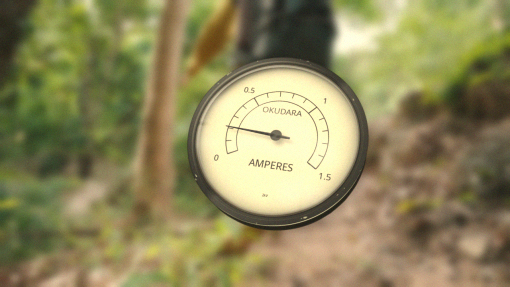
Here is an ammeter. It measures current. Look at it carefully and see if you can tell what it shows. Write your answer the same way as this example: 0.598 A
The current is 0.2 A
